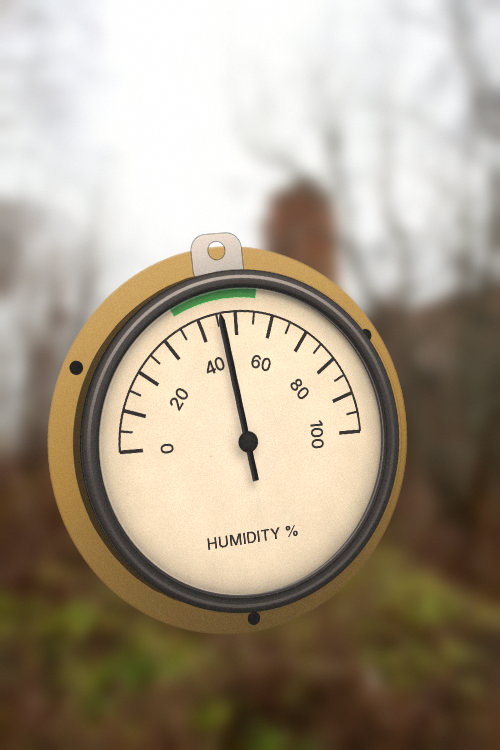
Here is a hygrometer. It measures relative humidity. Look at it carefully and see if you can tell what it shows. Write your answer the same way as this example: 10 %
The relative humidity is 45 %
